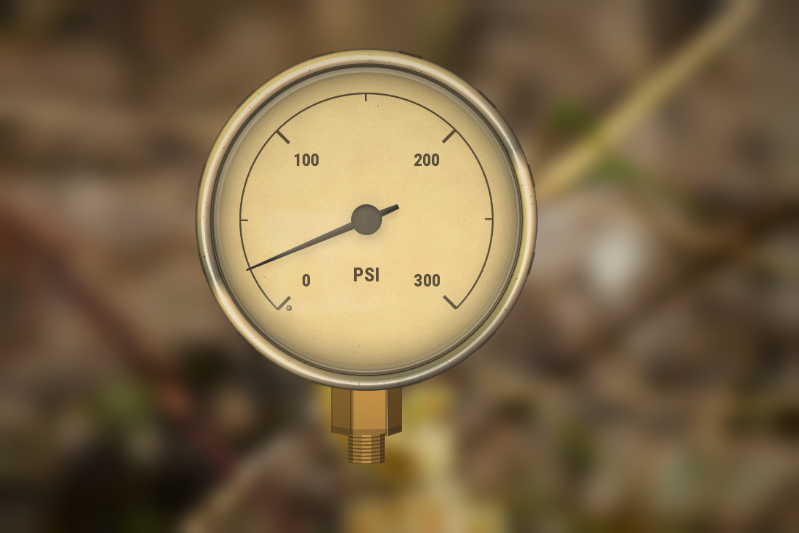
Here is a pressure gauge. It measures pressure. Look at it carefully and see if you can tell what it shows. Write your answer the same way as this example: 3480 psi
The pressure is 25 psi
